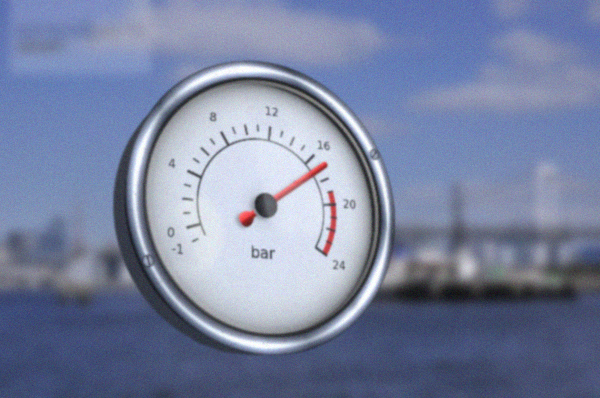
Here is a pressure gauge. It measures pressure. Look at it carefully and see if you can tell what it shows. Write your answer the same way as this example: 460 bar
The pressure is 17 bar
